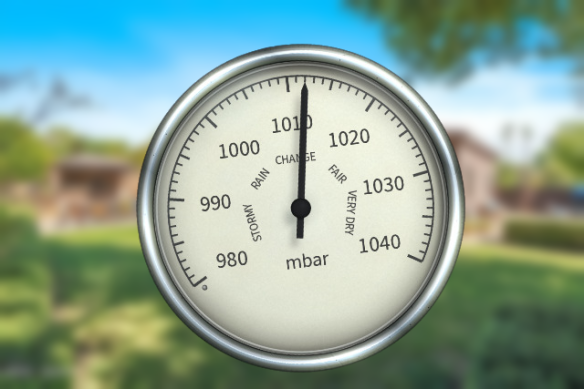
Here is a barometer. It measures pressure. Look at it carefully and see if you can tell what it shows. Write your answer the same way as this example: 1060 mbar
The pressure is 1012 mbar
